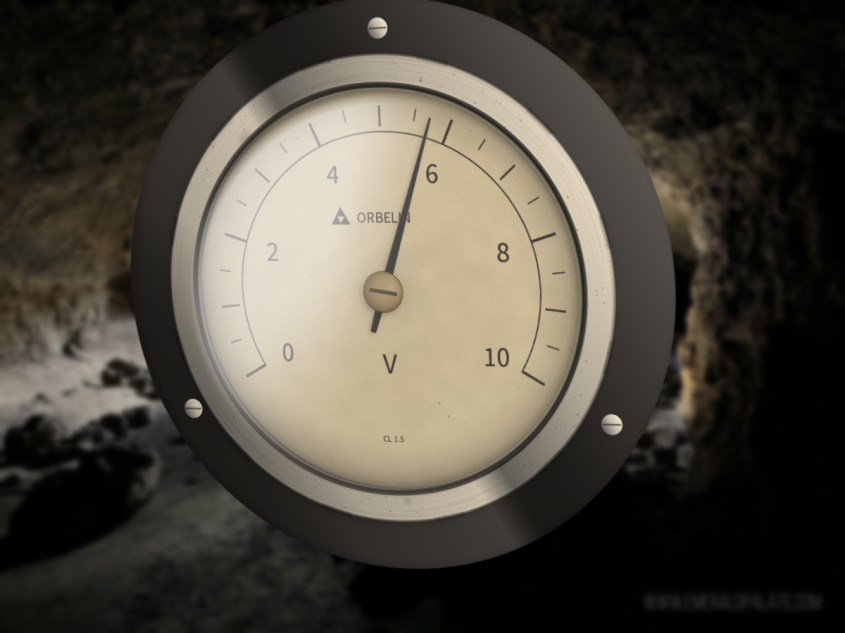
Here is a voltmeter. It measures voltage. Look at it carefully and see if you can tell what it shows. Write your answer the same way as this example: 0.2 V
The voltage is 5.75 V
